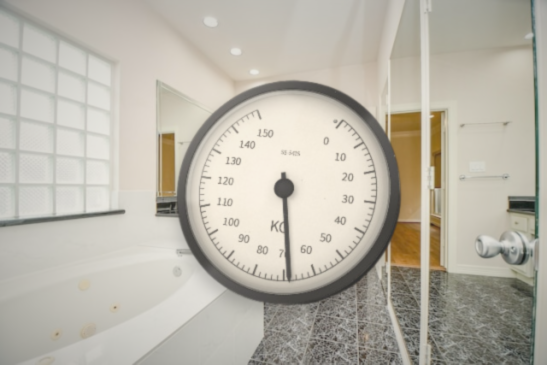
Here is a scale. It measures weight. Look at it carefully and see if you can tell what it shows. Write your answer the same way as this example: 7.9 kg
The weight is 68 kg
